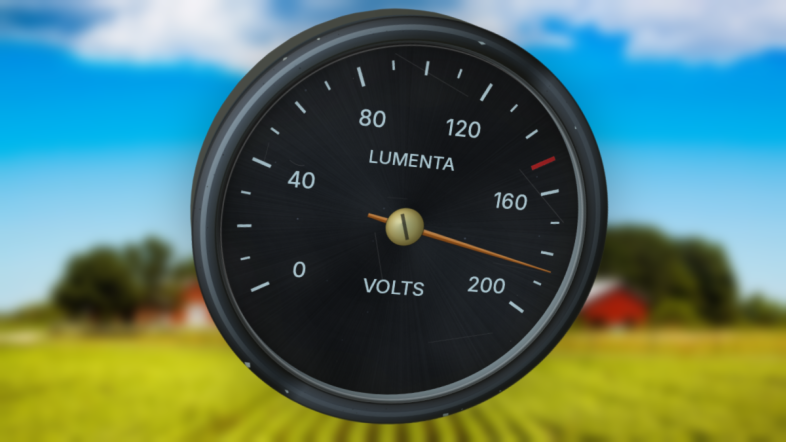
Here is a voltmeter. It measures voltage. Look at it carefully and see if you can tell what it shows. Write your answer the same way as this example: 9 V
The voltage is 185 V
